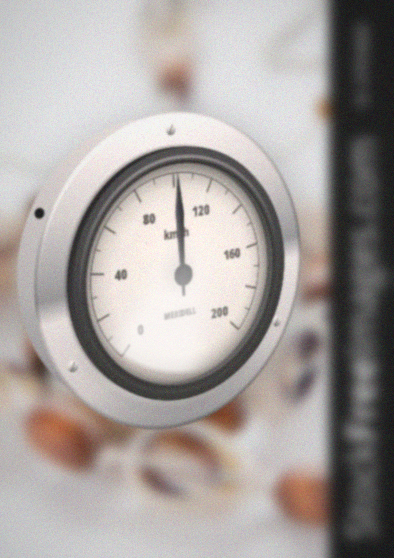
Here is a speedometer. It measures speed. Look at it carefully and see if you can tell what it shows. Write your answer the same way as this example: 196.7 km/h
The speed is 100 km/h
